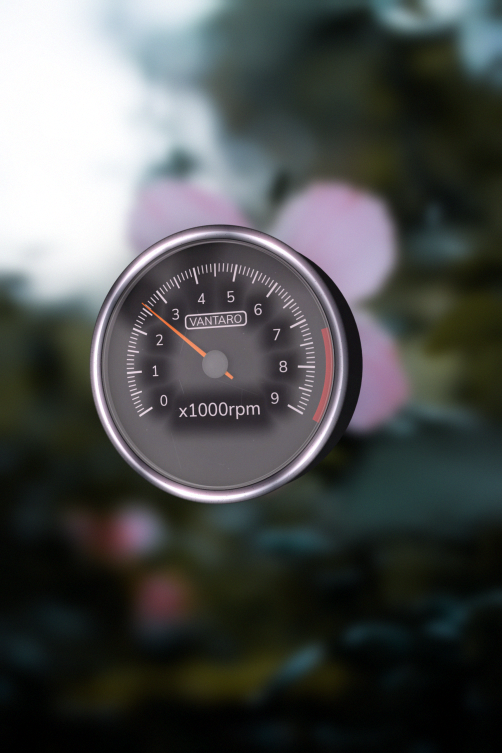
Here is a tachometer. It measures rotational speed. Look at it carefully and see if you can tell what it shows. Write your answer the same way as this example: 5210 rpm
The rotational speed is 2600 rpm
